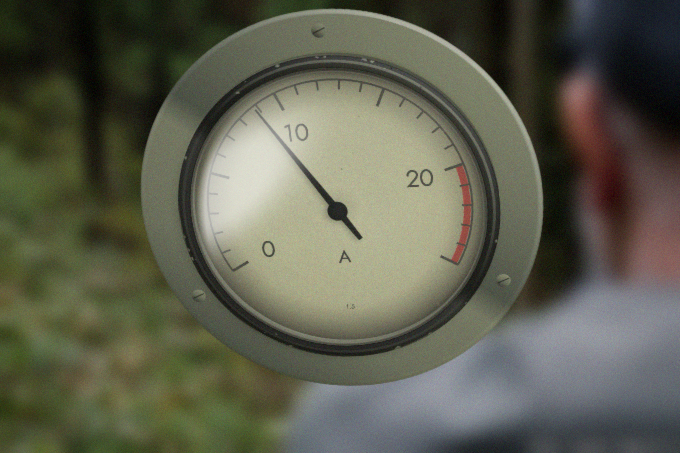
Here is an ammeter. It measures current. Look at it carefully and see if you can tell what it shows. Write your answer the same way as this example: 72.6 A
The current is 9 A
